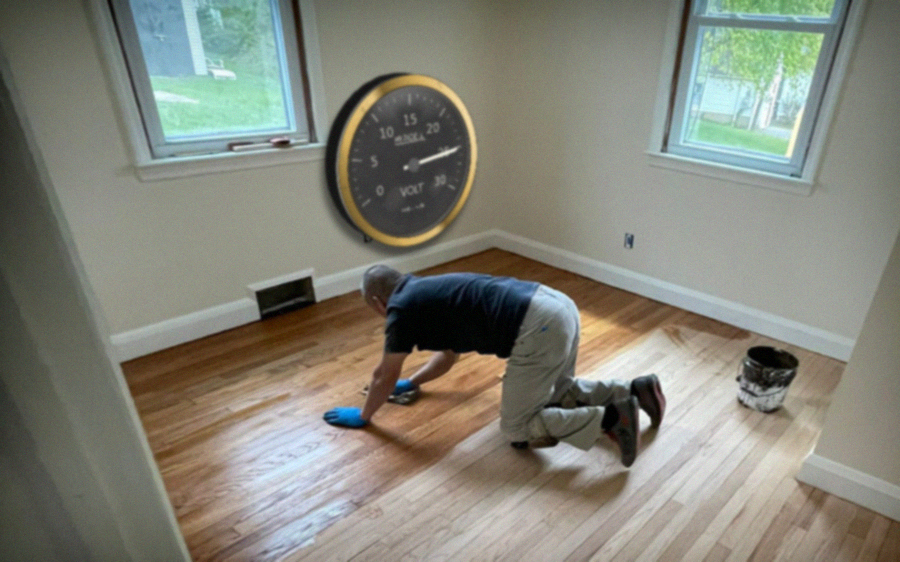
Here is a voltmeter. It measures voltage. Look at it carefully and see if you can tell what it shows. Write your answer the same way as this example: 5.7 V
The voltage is 25 V
